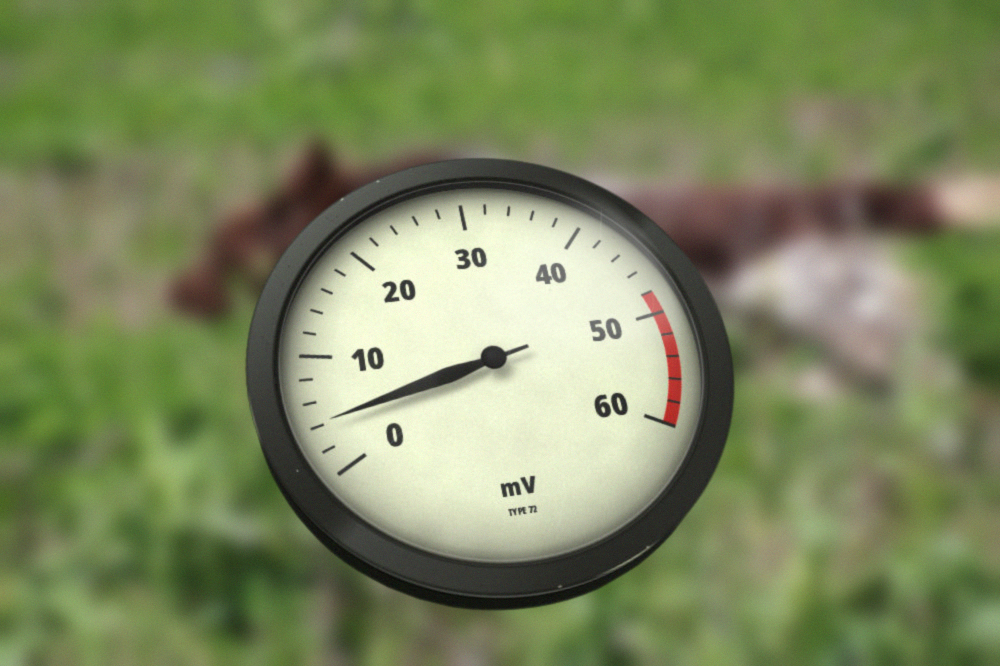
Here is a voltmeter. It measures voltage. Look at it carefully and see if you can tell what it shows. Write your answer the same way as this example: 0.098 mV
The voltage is 4 mV
